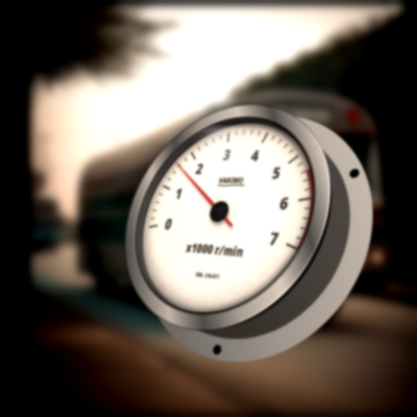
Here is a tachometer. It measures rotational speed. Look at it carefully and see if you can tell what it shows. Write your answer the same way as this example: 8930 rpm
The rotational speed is 1600 rpm
